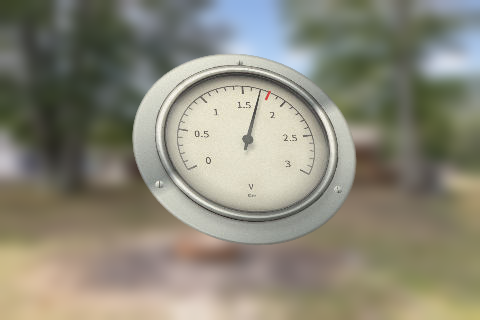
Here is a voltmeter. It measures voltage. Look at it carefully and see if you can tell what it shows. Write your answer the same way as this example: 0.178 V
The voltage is 1.7 V
